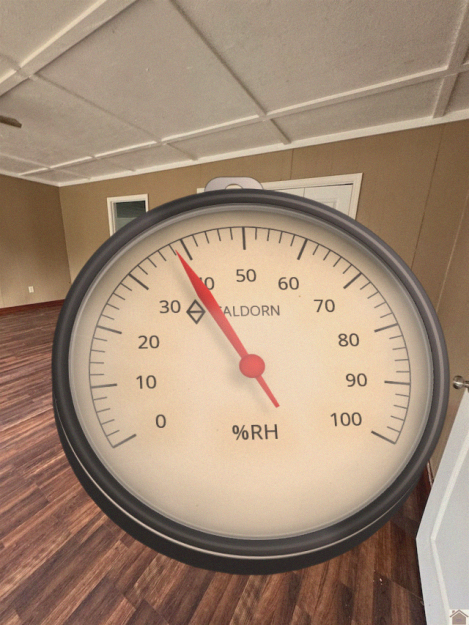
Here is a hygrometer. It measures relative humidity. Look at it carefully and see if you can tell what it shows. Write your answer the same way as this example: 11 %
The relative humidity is 38 %
